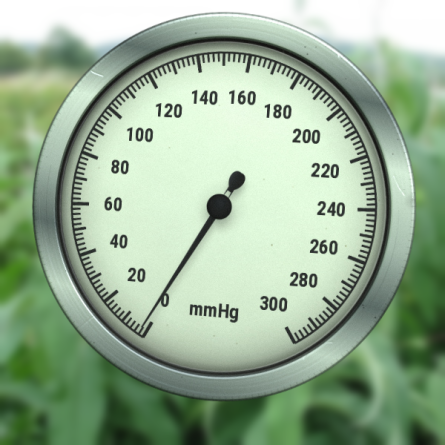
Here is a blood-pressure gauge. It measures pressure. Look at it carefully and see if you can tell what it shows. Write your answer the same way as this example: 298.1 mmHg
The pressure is 2 mmHg
